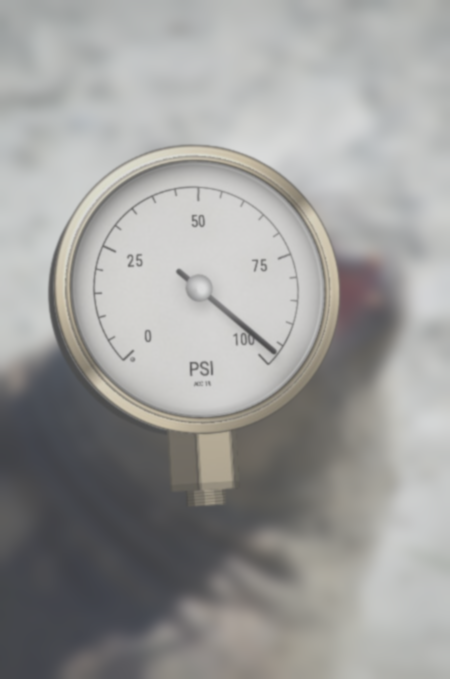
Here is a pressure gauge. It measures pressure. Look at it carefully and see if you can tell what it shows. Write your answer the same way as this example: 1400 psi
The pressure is 97.5 psi
